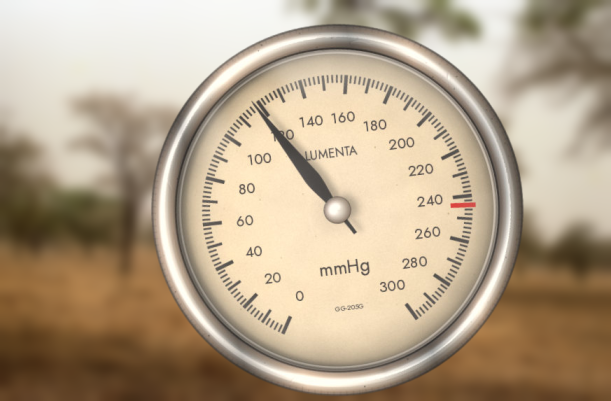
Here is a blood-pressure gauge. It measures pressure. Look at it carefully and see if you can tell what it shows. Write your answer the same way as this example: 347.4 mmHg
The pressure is 118 mmHg
